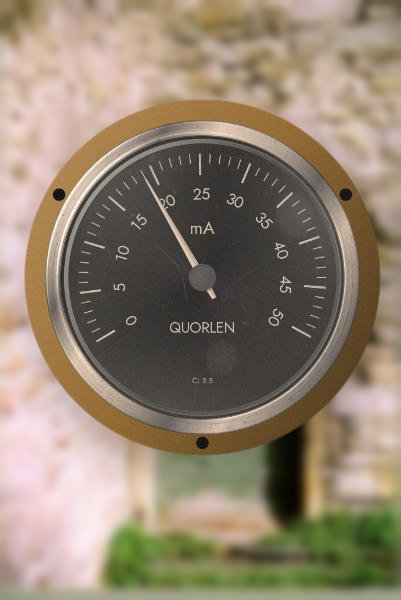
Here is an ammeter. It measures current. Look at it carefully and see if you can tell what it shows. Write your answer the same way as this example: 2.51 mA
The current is 19 mA
